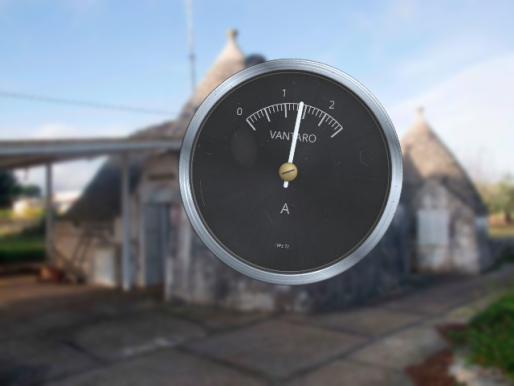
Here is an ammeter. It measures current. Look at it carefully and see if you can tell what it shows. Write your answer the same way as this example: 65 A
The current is 1.4 A
